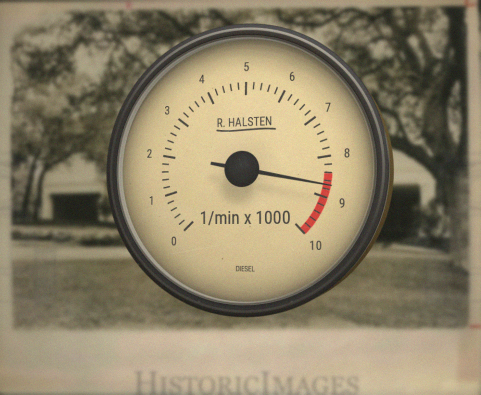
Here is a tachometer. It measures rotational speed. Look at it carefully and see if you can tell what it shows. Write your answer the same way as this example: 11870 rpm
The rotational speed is 8700 rpm
